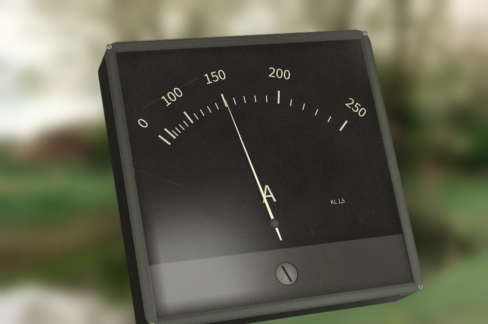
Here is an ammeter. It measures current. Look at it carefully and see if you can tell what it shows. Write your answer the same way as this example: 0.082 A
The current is 150 A
